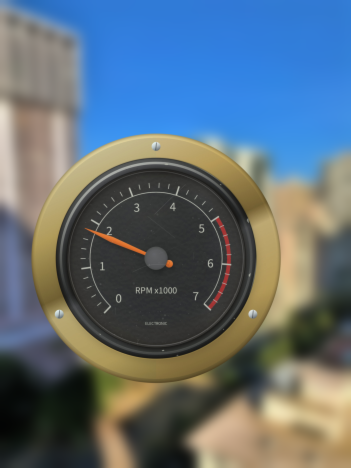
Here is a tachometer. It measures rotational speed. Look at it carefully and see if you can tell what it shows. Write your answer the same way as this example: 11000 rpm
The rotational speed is 1800 rpm
